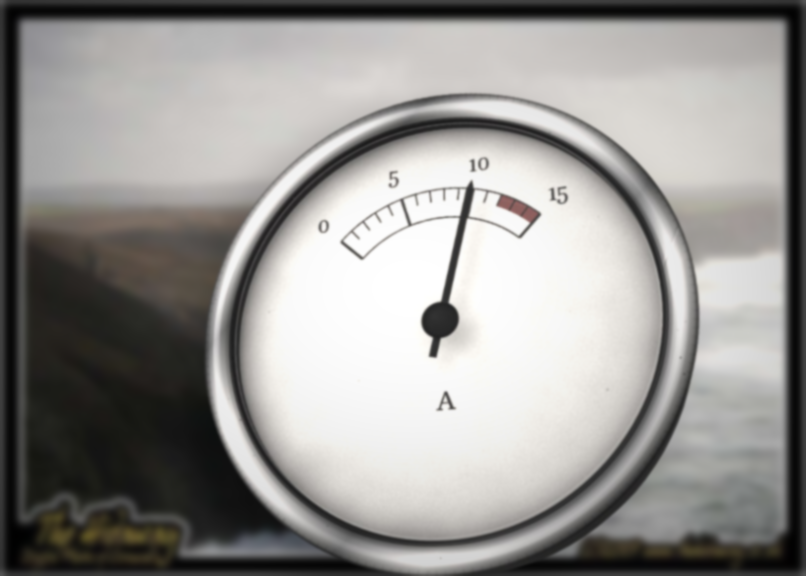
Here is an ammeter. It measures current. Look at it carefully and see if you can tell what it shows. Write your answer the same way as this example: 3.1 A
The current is 10 A
